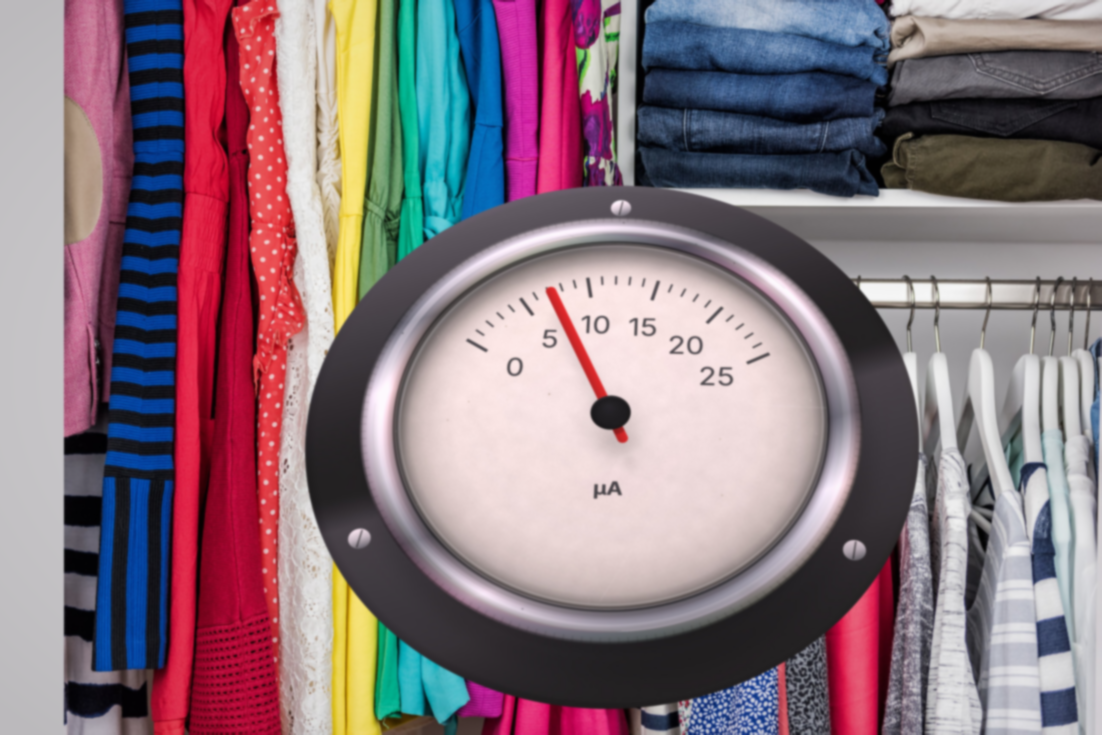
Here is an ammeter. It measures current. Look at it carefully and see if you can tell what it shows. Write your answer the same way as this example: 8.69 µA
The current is 7 µA
